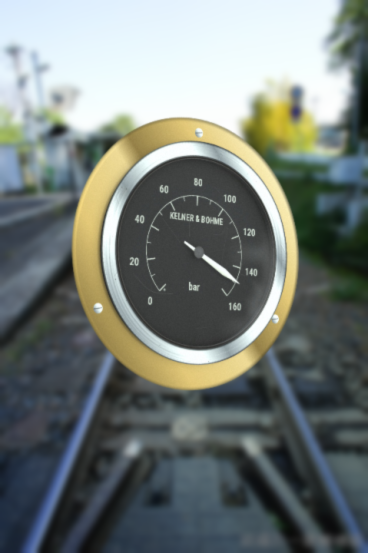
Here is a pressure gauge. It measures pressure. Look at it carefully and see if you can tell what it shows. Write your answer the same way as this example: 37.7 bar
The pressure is 150 bar
